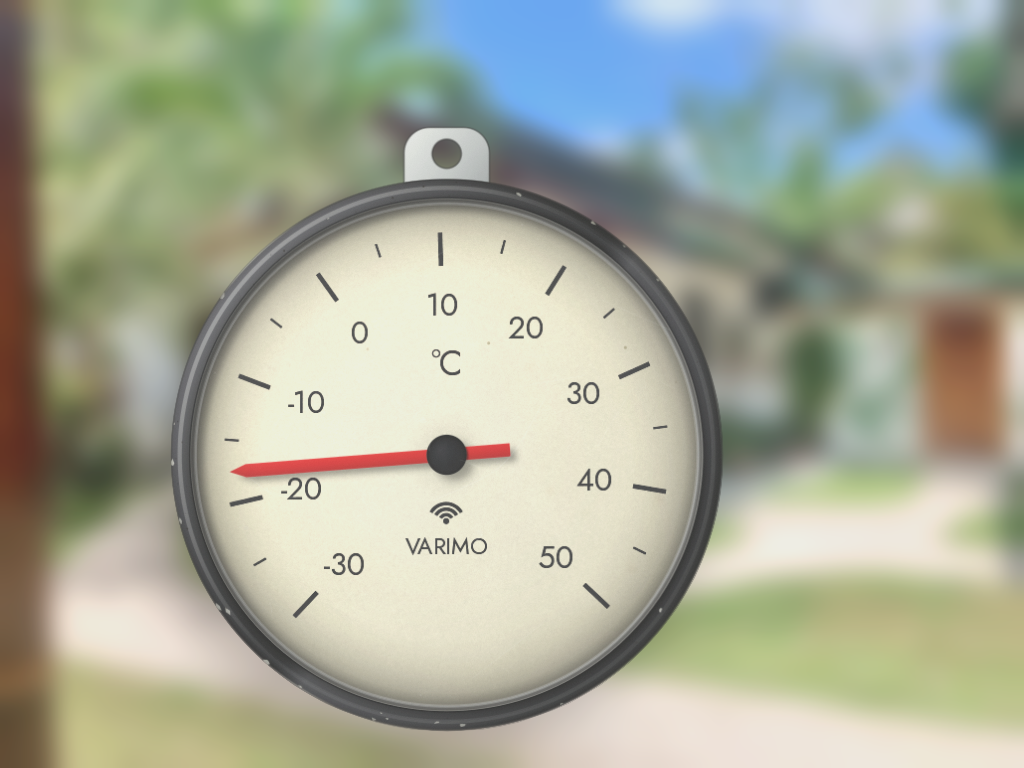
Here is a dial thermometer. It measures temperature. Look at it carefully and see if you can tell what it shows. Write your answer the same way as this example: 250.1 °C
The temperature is -17.5 °C
